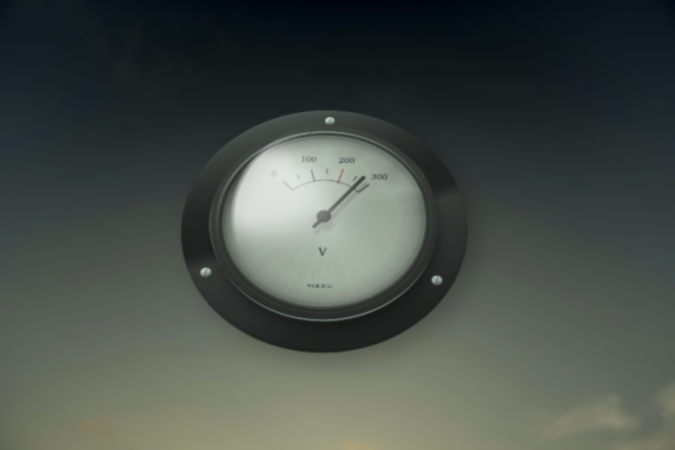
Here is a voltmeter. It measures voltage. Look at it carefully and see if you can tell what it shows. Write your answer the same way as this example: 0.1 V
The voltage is 275 V
